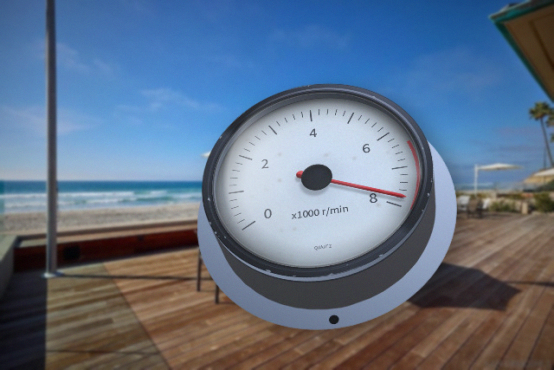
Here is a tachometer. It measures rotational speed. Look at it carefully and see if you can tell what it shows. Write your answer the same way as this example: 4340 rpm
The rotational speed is 7800 rpm
